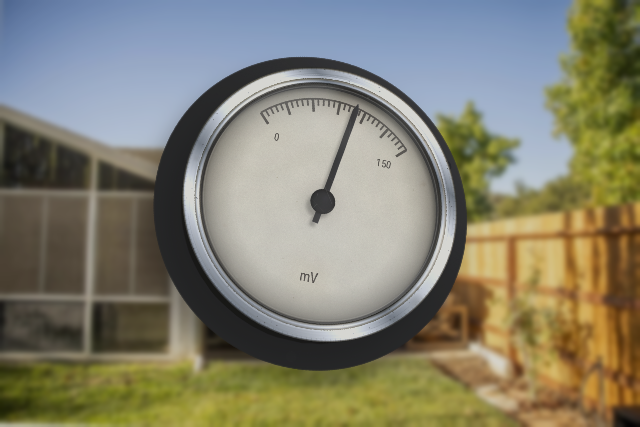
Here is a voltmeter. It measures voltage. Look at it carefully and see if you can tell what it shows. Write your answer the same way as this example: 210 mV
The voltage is 90 mV
